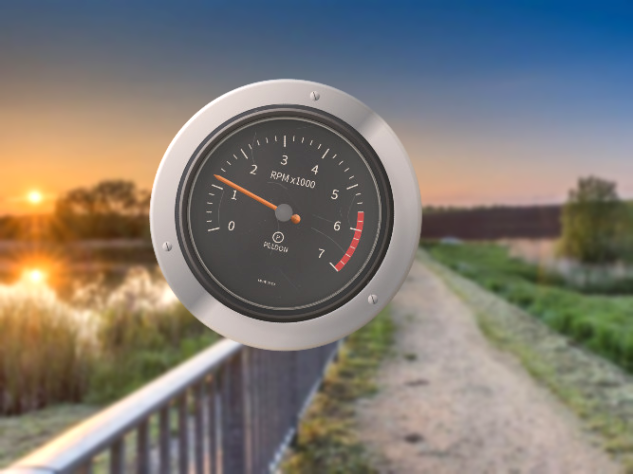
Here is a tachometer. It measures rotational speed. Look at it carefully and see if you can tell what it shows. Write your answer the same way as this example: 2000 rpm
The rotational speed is 1200 rpm
